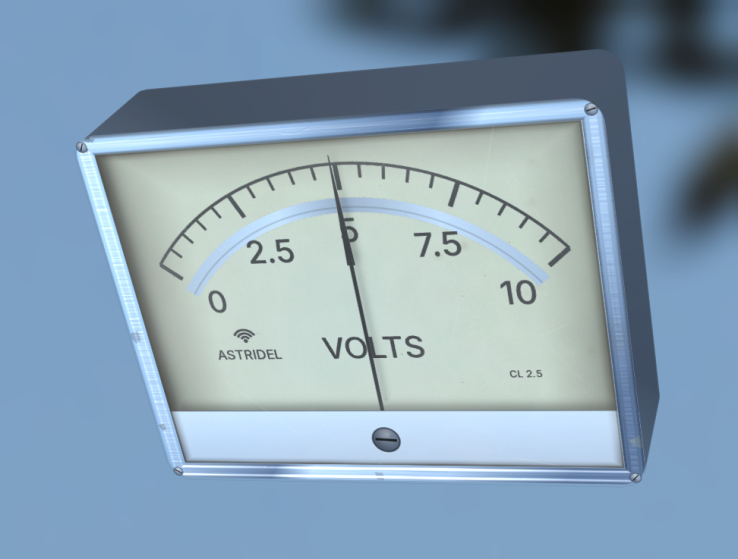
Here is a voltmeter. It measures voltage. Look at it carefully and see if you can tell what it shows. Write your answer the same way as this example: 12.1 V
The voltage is 5 V
